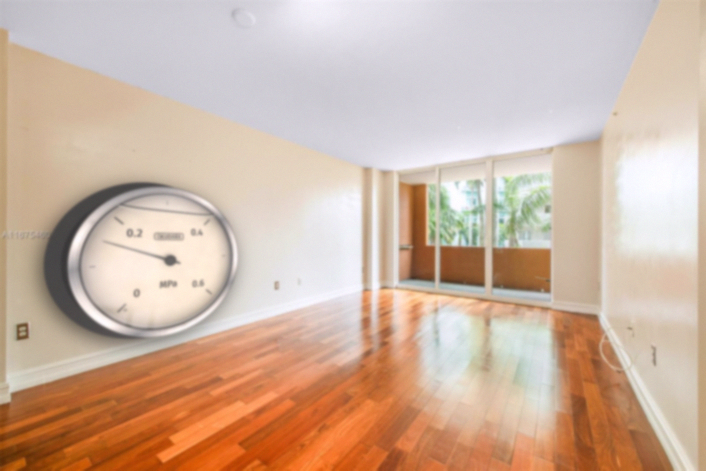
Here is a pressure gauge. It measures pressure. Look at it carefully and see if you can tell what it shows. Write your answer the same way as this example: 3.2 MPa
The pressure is 0.15 MPa
